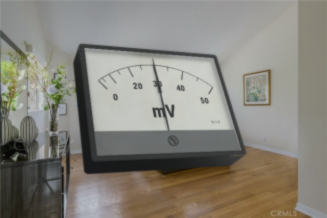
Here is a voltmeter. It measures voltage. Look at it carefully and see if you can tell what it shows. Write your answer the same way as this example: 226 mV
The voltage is 30 mV
